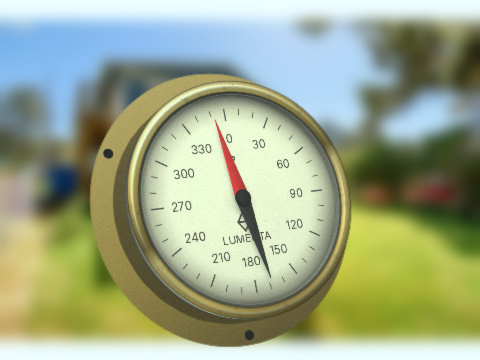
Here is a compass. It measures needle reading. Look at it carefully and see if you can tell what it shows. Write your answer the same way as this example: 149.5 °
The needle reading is 350 °
